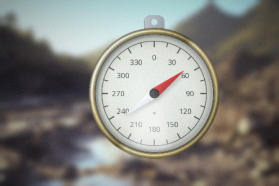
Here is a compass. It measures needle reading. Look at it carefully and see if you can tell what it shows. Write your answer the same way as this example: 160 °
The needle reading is 52.5 °
